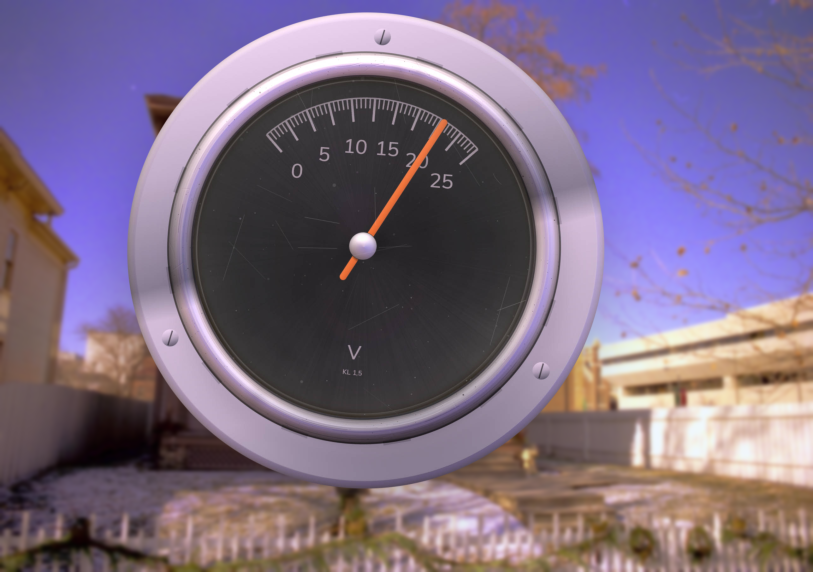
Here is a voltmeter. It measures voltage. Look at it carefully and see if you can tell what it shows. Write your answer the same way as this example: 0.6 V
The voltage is 20.5 V
